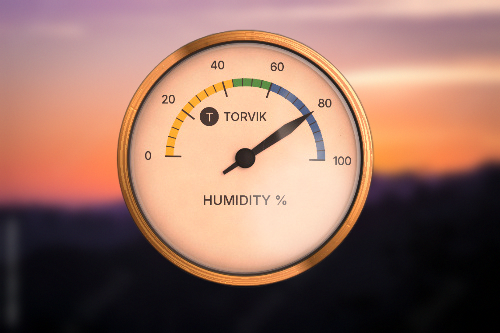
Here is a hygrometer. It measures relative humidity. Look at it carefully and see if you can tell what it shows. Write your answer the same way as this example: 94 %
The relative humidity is 80 %
